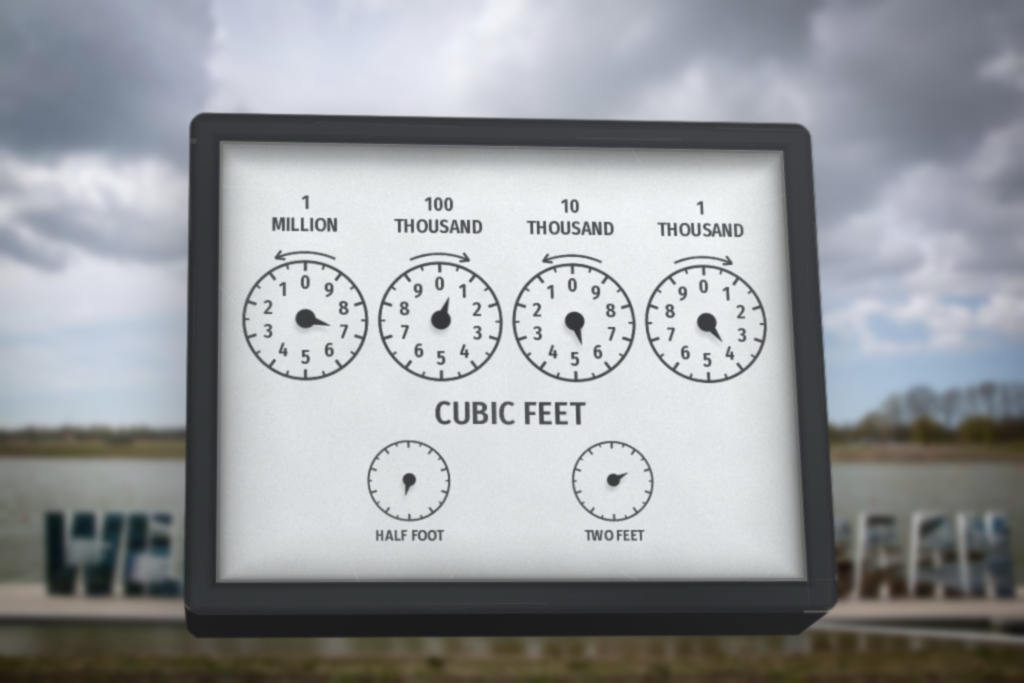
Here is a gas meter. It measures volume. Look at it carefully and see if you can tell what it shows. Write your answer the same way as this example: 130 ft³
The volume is 705400 ft³
